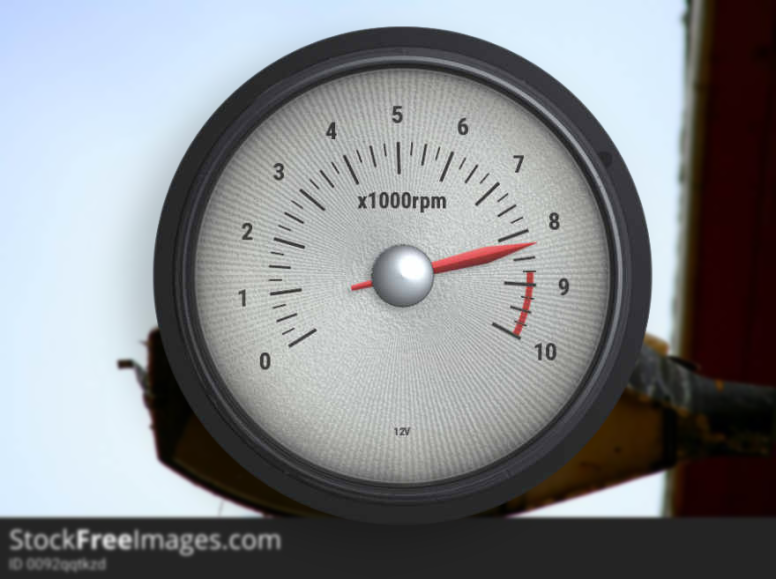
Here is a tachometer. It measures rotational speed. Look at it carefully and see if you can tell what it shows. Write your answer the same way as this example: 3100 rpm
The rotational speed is 8250 rpm
